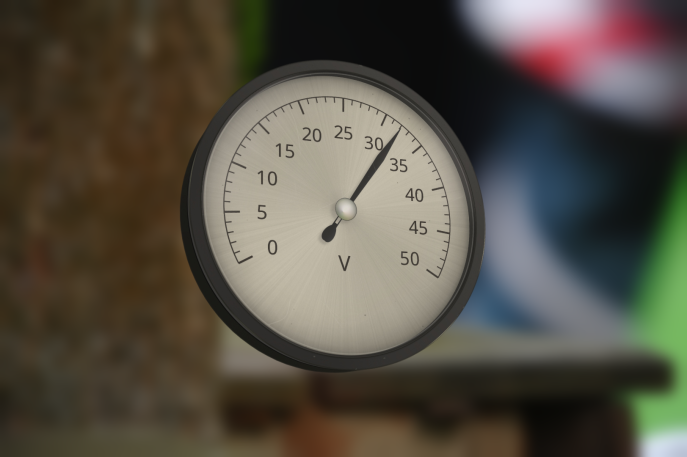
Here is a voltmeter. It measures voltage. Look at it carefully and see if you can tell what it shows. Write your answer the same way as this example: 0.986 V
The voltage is 32 V
